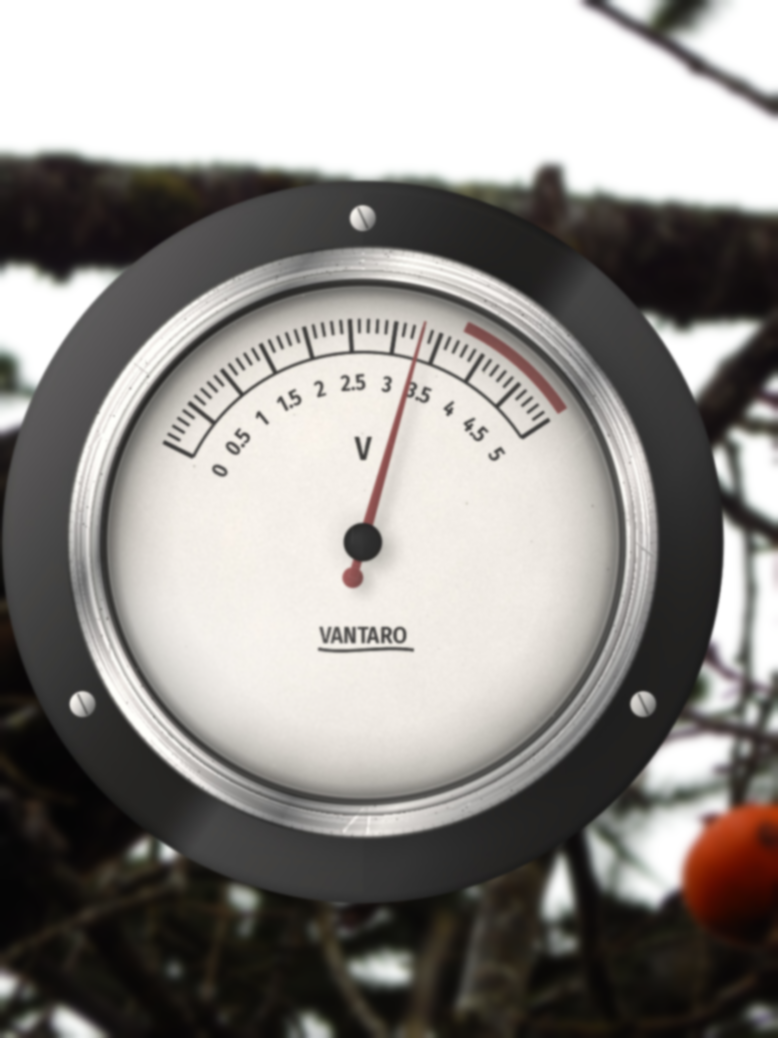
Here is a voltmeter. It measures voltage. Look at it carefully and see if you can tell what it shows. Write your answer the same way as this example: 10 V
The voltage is 3.3 V
